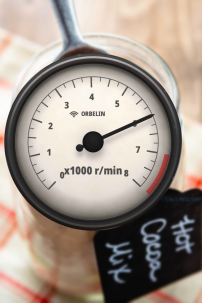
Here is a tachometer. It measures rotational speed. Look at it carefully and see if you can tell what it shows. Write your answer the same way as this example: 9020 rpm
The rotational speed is 6000 rpm
